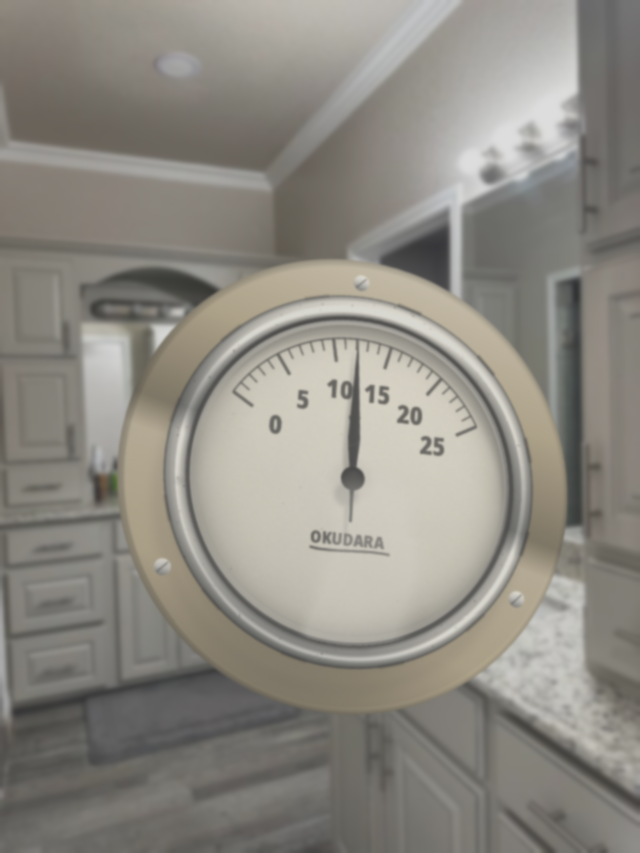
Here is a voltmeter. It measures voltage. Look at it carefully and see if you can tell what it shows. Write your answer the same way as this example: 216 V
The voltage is 12 V
